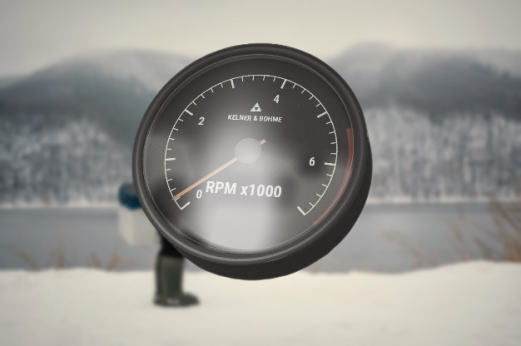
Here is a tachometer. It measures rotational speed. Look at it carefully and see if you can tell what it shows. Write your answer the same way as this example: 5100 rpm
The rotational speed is 200 rpm
